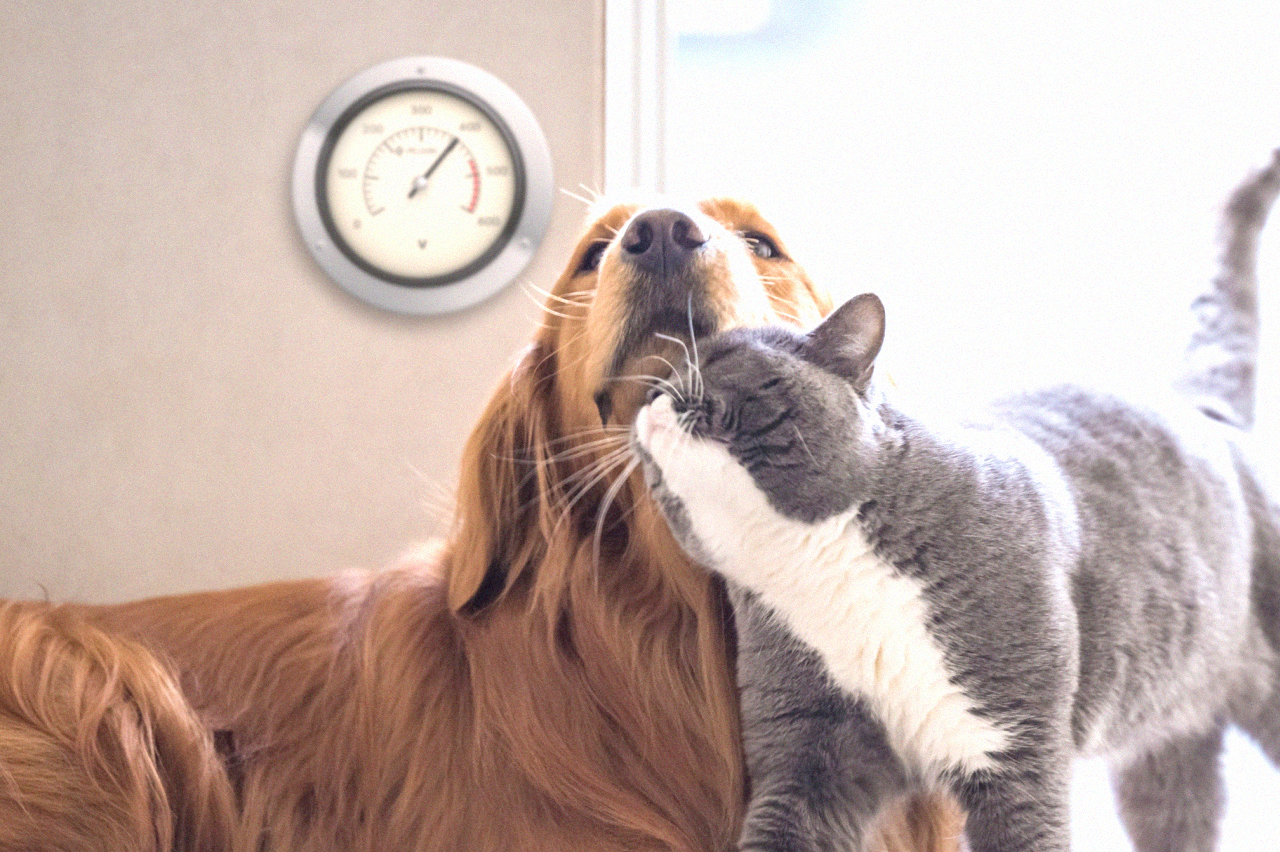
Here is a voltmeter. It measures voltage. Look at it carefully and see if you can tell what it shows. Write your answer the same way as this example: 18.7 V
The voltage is 400 V
